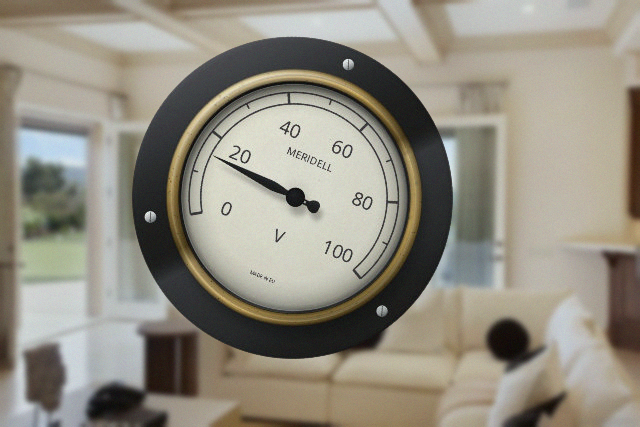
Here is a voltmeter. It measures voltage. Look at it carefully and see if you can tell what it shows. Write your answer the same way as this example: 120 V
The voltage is 15 V
